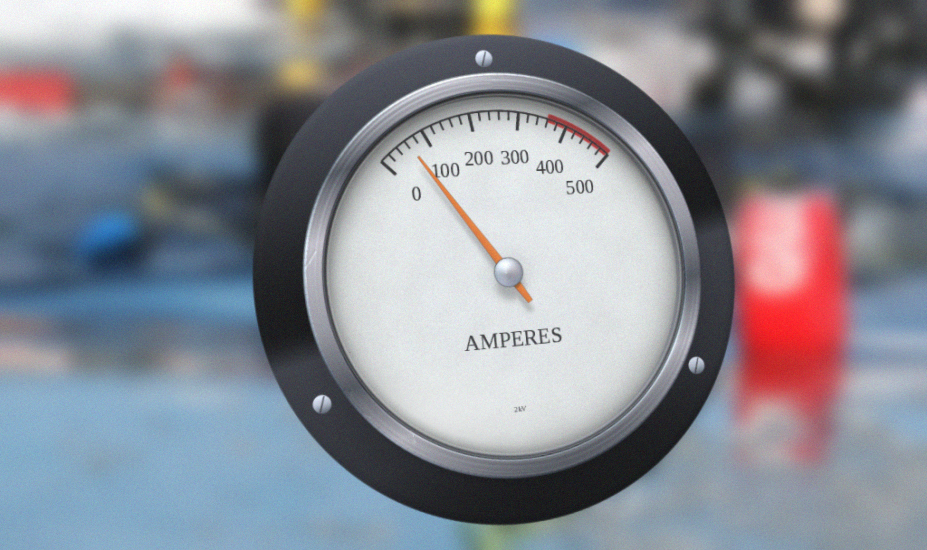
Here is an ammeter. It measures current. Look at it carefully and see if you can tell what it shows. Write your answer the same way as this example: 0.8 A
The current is 60 A
